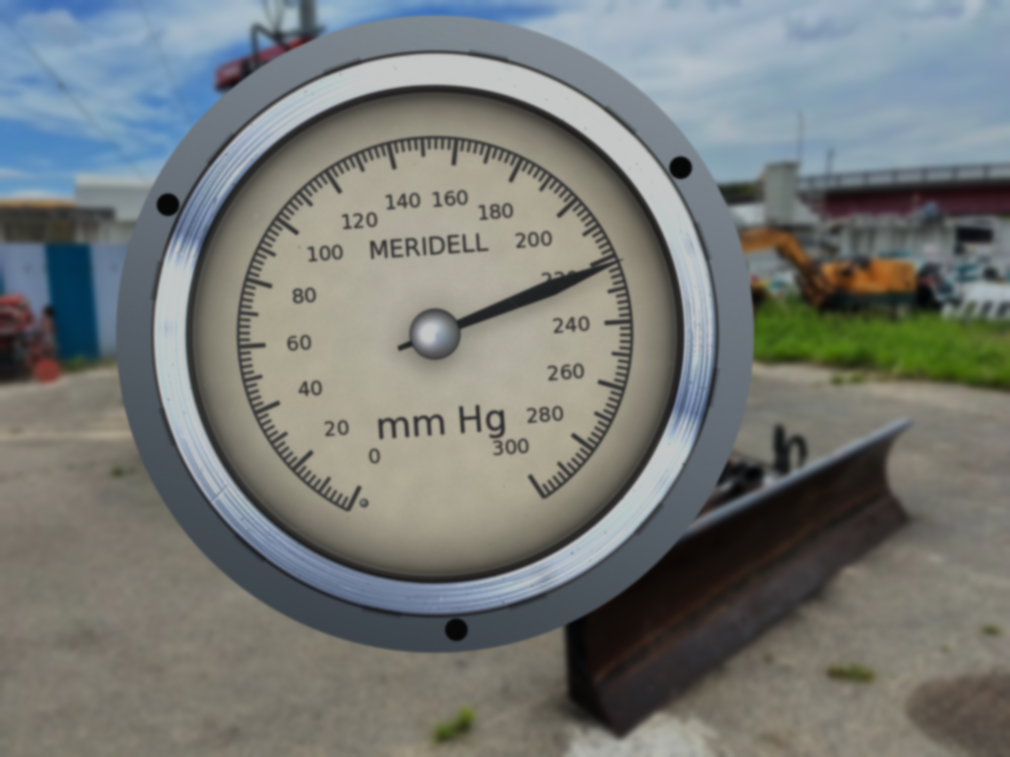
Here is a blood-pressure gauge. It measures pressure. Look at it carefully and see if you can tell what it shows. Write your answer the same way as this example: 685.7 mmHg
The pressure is 222 mmHg
